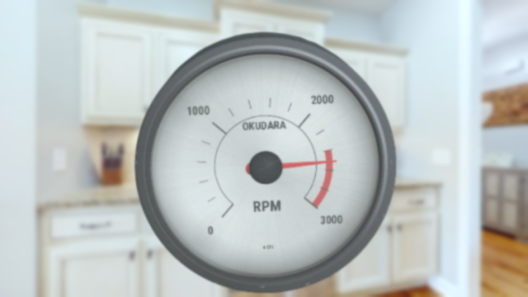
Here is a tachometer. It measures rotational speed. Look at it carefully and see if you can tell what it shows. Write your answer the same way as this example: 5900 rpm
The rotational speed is 2500 rpm
